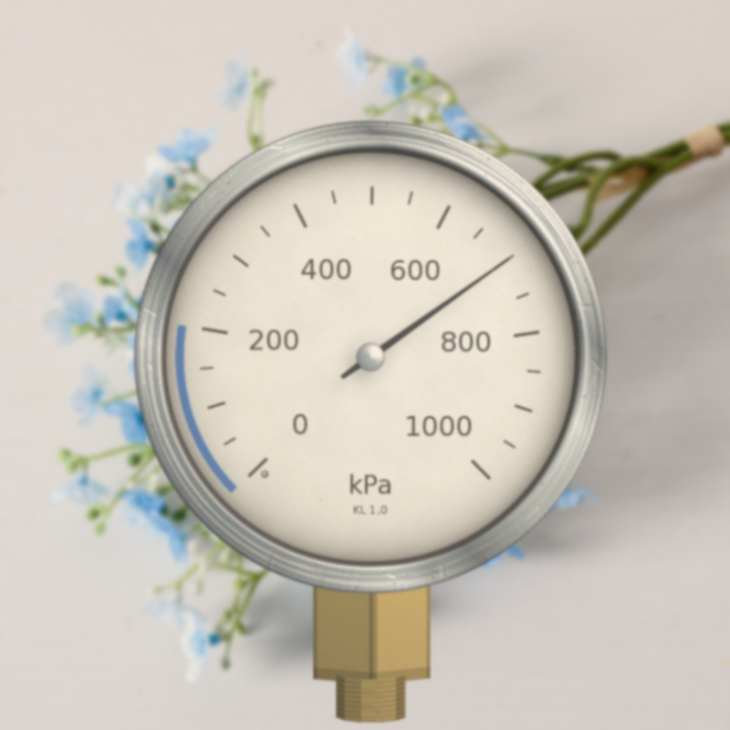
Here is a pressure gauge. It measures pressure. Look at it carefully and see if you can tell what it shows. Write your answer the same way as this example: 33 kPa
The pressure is 700 kPa
